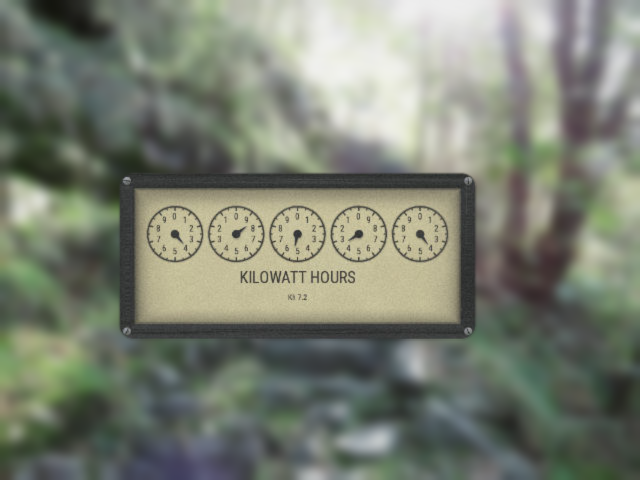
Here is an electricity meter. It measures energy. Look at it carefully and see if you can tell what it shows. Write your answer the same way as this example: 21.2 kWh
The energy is 38534 kWh
